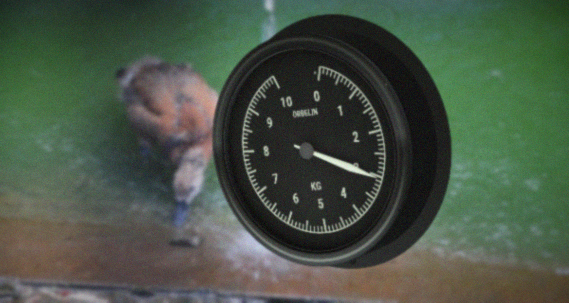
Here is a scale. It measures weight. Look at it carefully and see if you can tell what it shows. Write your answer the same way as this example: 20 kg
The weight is 3 kg
